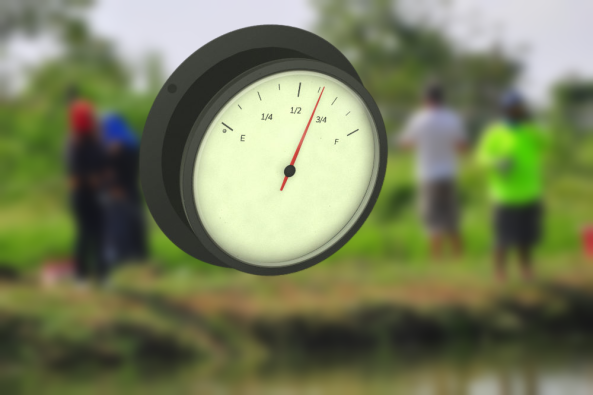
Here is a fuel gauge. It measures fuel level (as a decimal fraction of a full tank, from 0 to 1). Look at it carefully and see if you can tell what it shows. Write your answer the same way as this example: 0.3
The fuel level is 0.625
